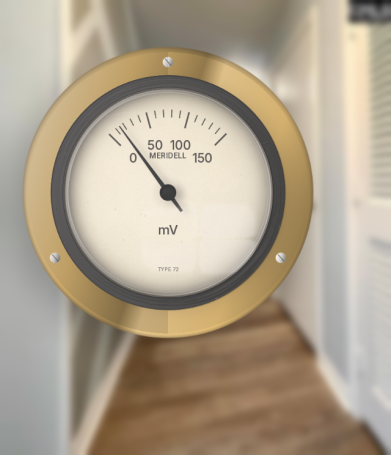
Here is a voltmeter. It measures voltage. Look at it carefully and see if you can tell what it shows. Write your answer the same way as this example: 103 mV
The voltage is 15 mV
